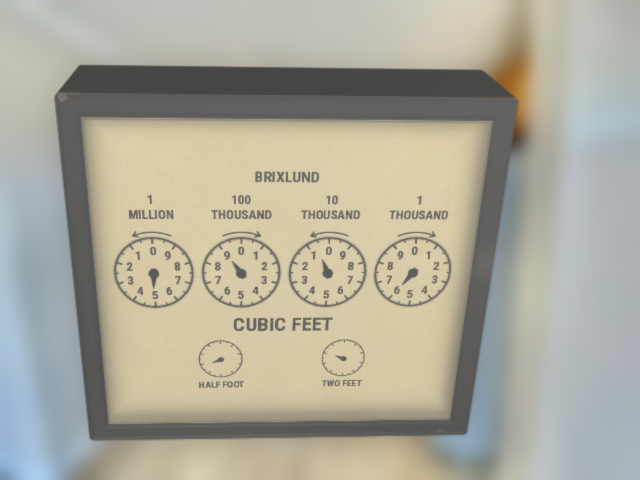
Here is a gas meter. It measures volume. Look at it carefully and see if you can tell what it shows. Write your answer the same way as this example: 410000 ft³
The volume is 490600 ft³
